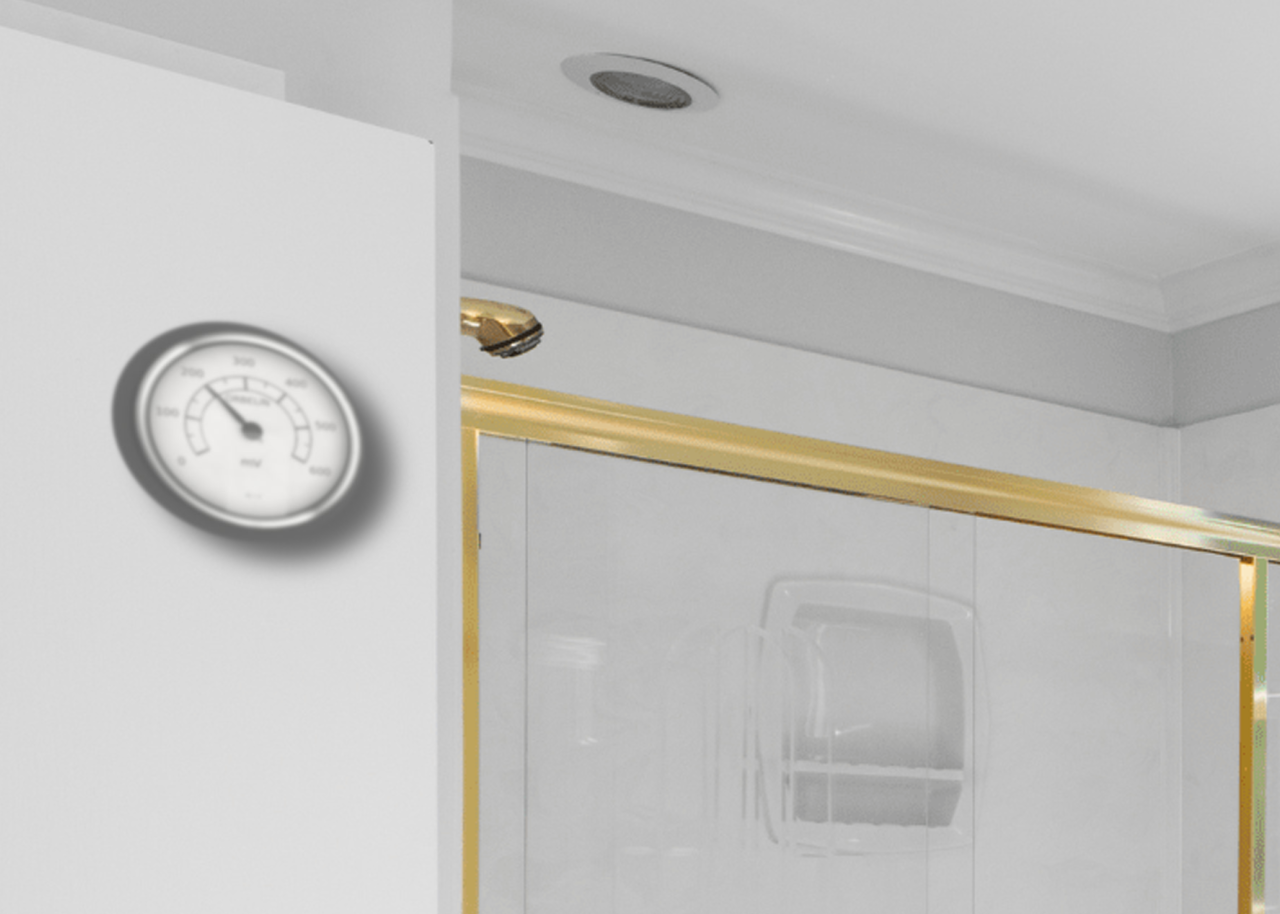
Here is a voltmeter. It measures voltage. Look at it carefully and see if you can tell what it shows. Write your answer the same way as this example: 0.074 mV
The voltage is 200 mV
